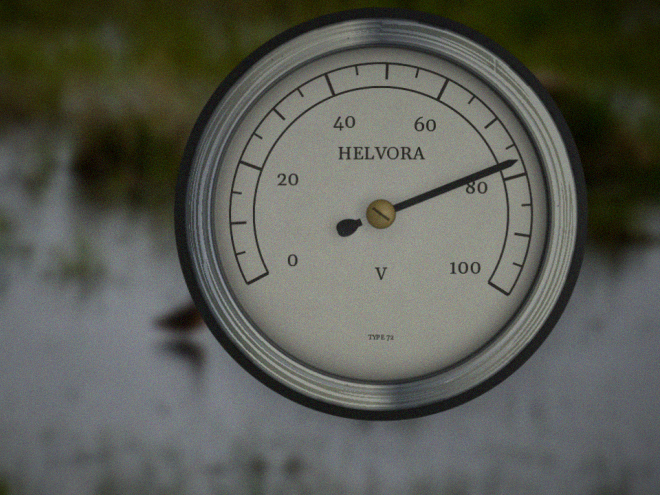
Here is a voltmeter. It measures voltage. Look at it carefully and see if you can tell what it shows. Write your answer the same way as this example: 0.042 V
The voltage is 77.5 V
